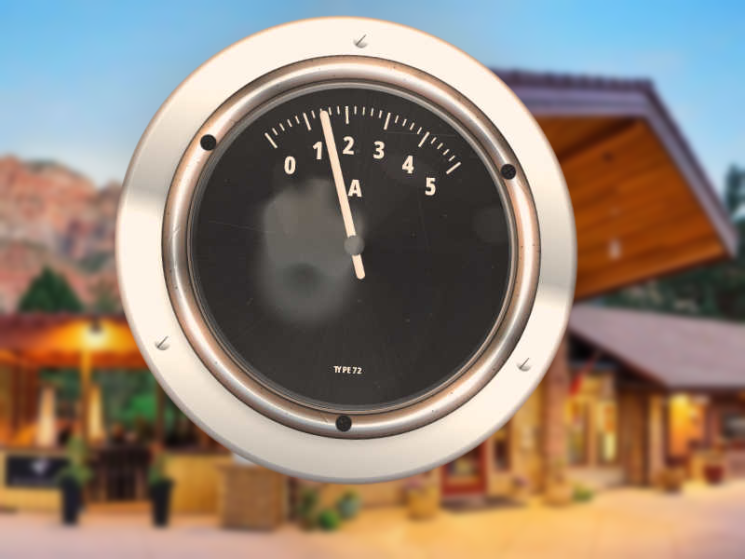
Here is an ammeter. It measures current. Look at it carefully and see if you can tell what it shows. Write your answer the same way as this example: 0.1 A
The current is 1.4 A
